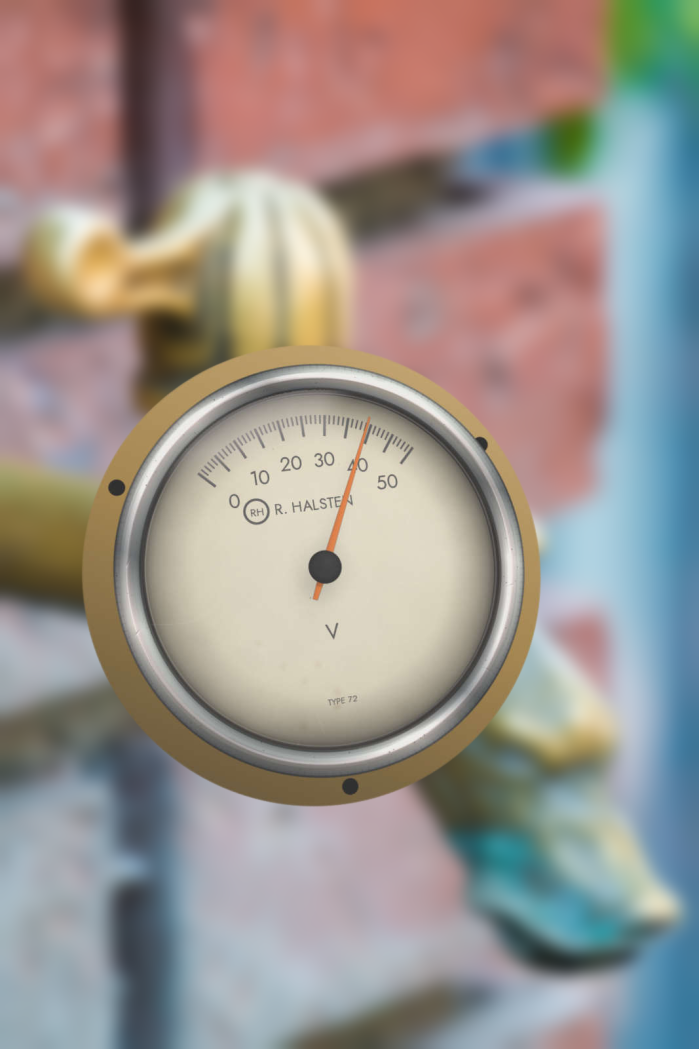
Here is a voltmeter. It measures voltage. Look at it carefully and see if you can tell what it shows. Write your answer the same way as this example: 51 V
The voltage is 39 V
